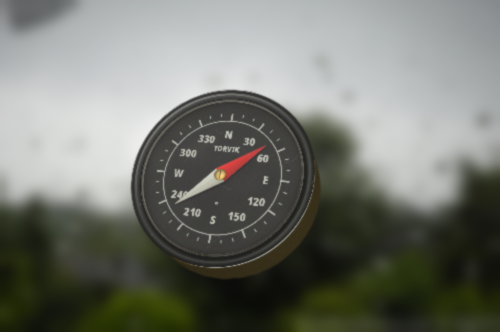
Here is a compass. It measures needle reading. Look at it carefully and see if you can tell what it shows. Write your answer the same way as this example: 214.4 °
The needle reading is 50 °
